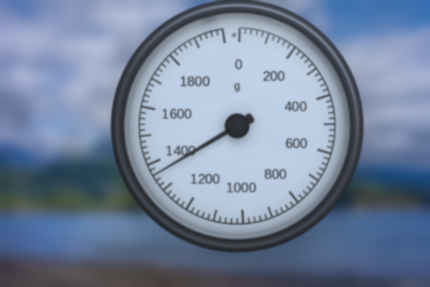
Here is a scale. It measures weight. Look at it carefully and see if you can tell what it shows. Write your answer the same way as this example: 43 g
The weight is 1360 g
